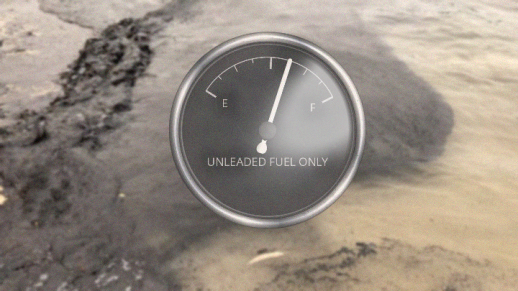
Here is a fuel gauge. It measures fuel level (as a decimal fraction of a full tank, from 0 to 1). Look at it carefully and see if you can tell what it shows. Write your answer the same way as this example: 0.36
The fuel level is 0.625
